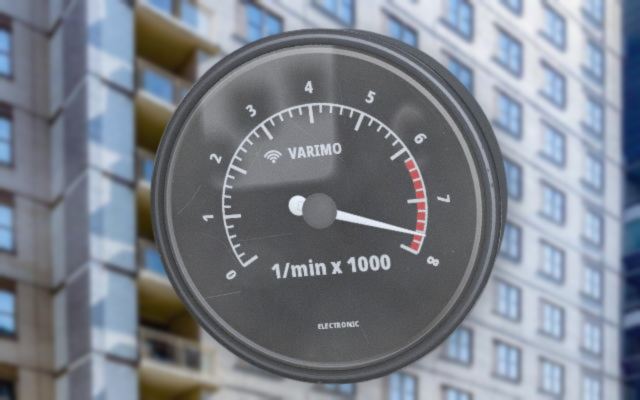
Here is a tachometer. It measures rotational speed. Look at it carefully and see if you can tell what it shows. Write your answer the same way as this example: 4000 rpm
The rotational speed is 7600 rpm
